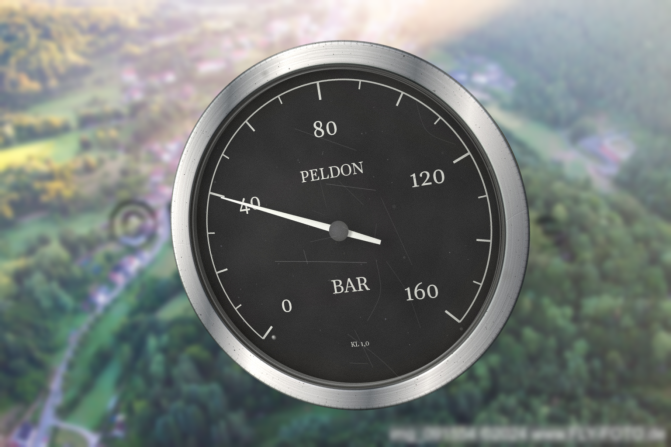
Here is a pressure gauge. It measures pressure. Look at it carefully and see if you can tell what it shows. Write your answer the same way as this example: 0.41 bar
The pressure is 40 bar
